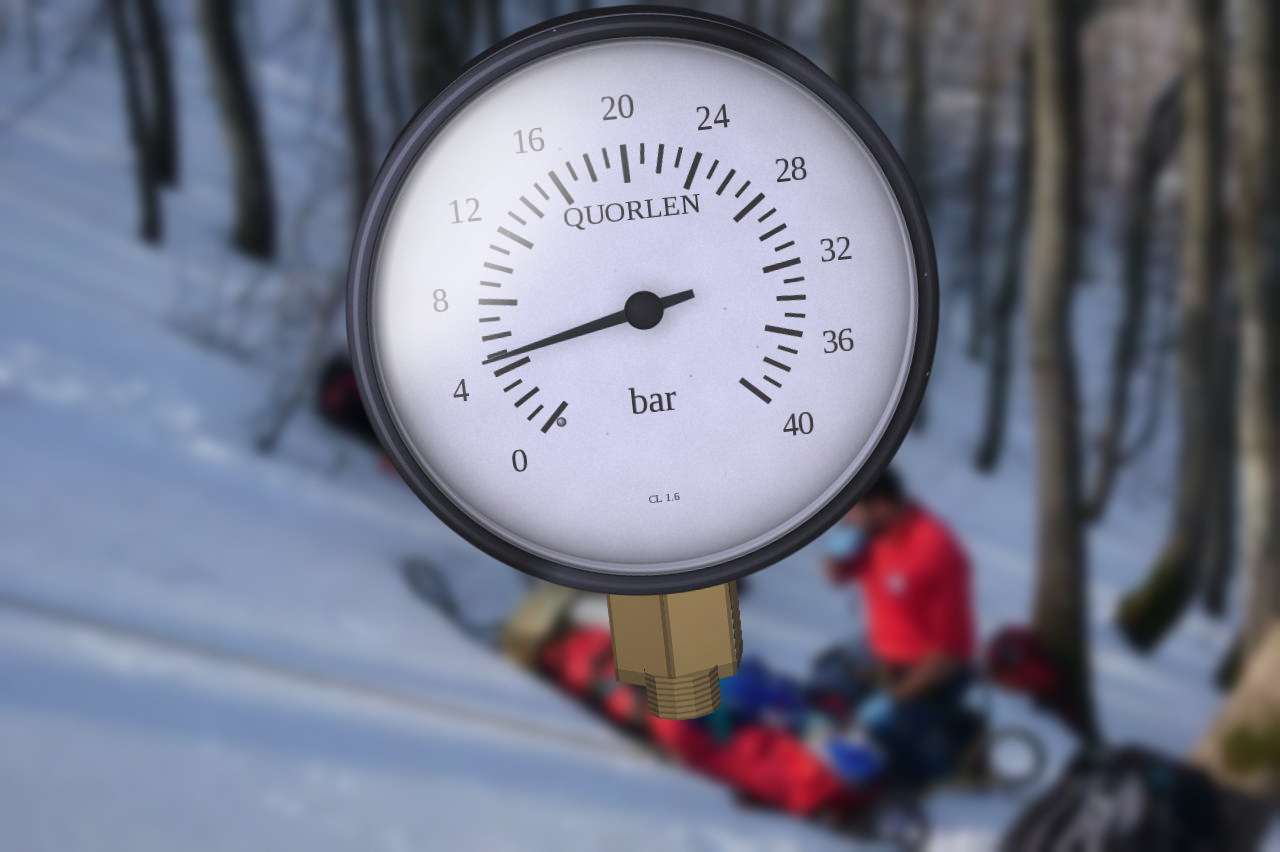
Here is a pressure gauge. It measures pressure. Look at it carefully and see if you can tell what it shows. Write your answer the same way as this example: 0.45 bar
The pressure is 5 bar
